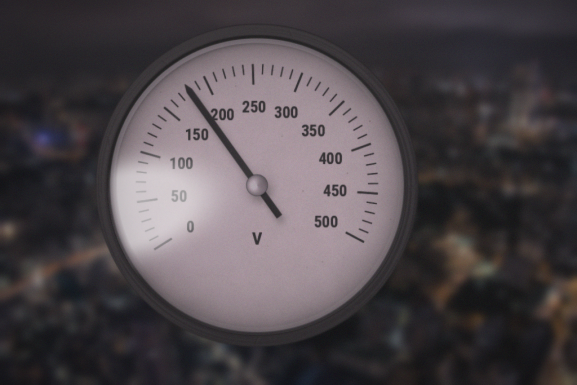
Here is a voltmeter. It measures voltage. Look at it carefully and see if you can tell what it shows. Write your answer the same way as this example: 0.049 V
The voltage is 180 V
